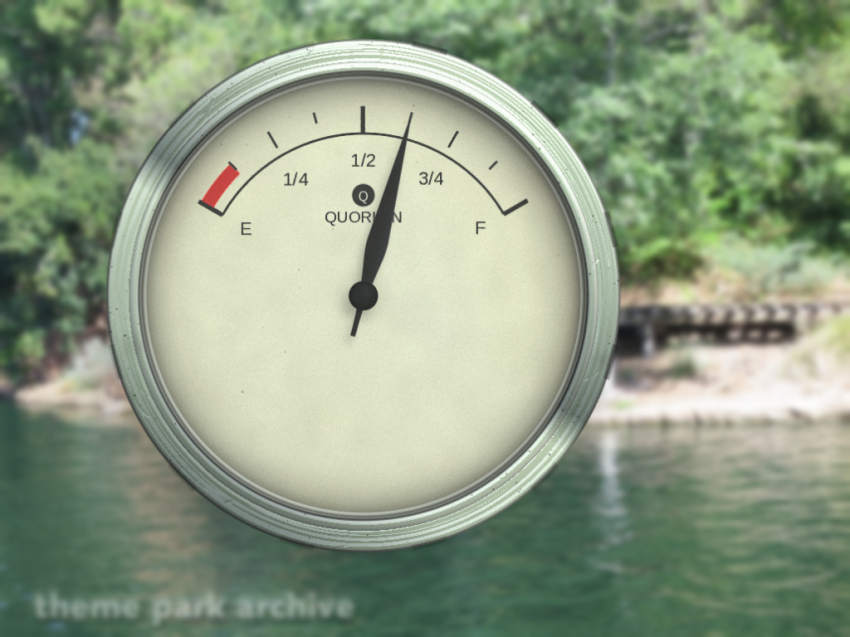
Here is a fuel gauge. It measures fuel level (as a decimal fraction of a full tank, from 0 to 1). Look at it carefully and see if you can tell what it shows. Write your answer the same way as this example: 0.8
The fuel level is 0.625
